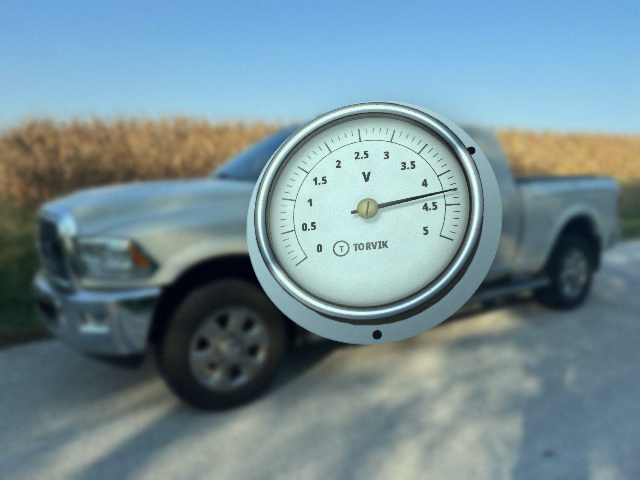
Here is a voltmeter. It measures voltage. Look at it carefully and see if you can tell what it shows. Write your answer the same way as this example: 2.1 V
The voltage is 4.3 V
